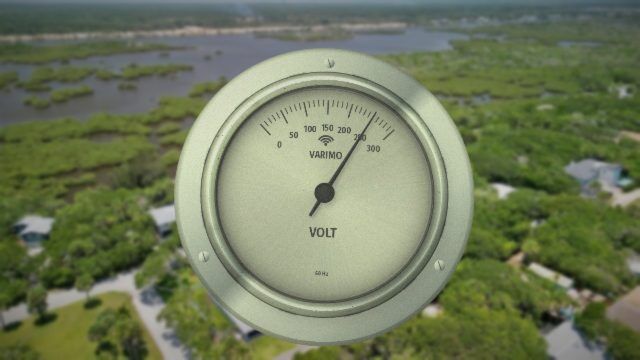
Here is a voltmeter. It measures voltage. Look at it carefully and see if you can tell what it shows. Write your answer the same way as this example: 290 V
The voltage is 250 V
